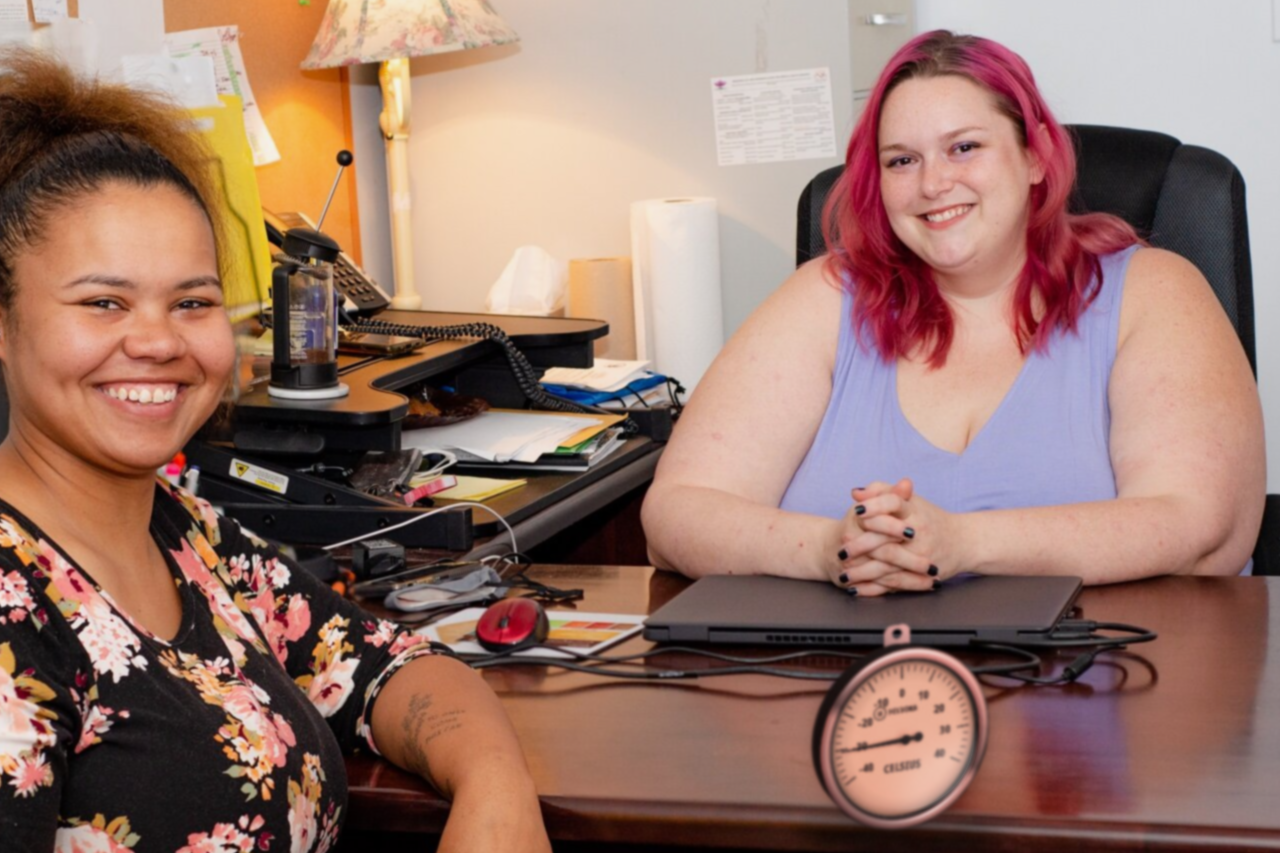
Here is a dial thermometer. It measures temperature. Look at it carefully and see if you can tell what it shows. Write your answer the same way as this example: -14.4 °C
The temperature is -30 °C
